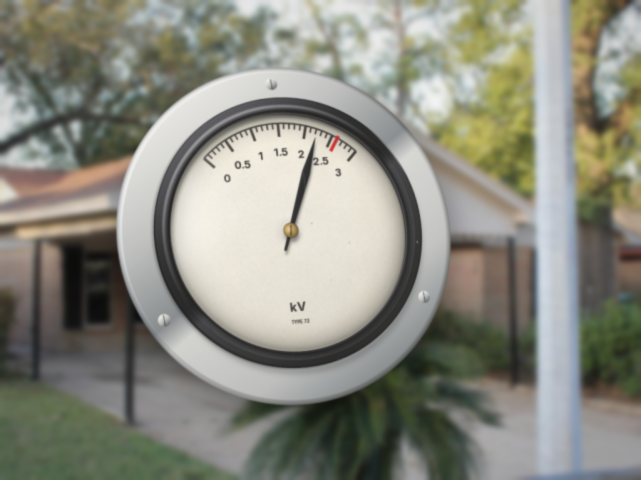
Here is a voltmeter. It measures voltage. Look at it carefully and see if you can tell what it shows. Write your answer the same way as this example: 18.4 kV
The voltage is 2.2 kV
